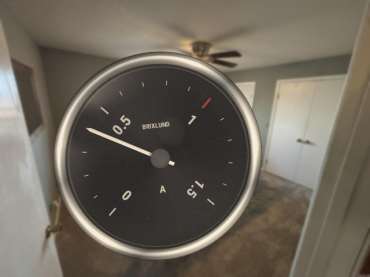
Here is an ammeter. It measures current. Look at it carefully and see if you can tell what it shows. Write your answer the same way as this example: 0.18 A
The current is 0.4 A
